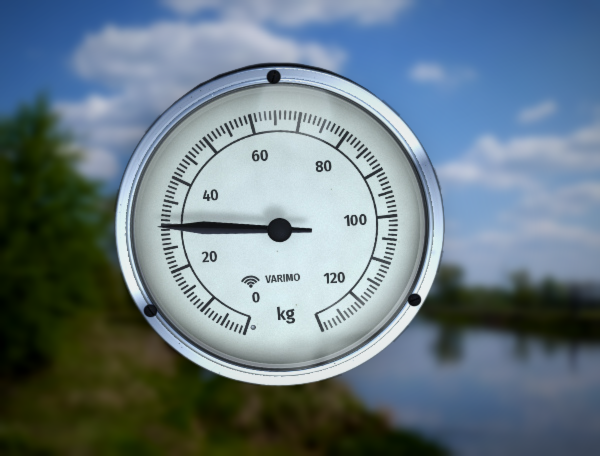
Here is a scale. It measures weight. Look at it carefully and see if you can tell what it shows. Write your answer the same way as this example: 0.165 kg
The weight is 30 kg
